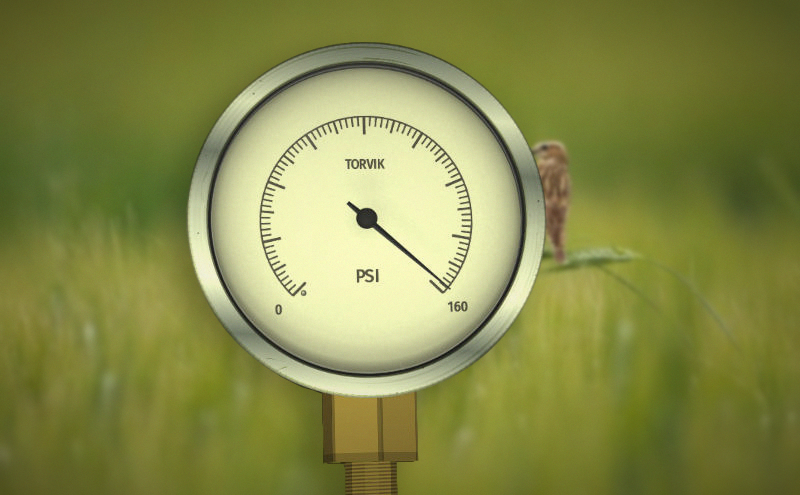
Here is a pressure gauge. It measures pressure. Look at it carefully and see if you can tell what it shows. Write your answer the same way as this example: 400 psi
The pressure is 158 psi
